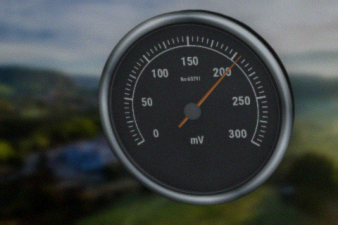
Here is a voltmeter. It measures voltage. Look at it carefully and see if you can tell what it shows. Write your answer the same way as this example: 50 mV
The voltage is 205 mV
